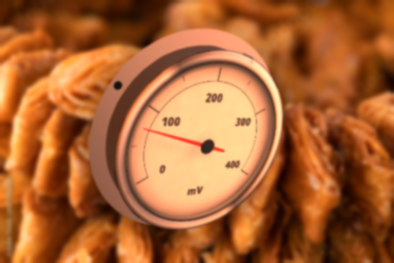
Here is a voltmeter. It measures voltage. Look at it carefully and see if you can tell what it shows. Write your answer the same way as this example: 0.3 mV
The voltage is 75 mV
